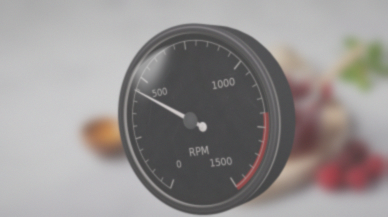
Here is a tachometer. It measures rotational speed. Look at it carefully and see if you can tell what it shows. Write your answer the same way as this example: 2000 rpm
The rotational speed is 450 rpm
